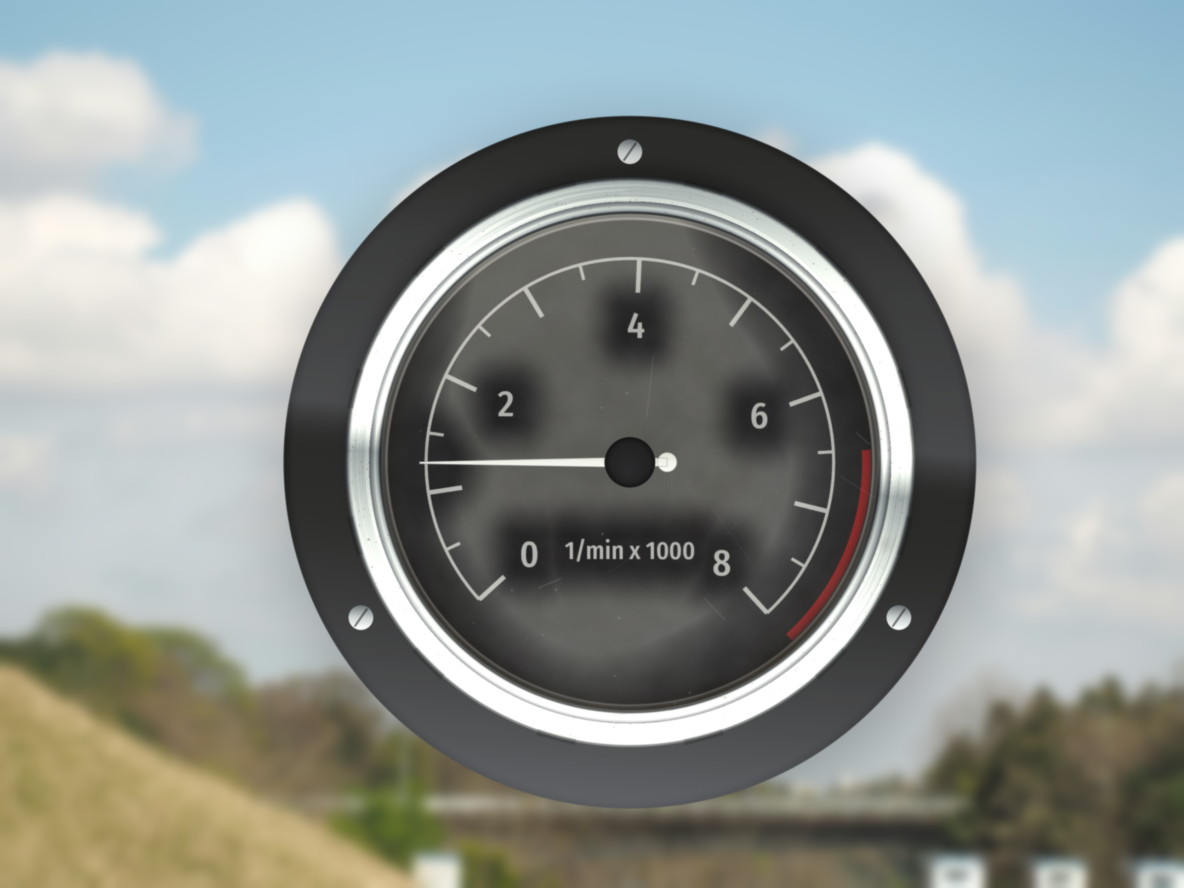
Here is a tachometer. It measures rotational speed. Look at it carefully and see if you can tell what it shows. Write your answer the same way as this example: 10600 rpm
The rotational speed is 1250 rpm
